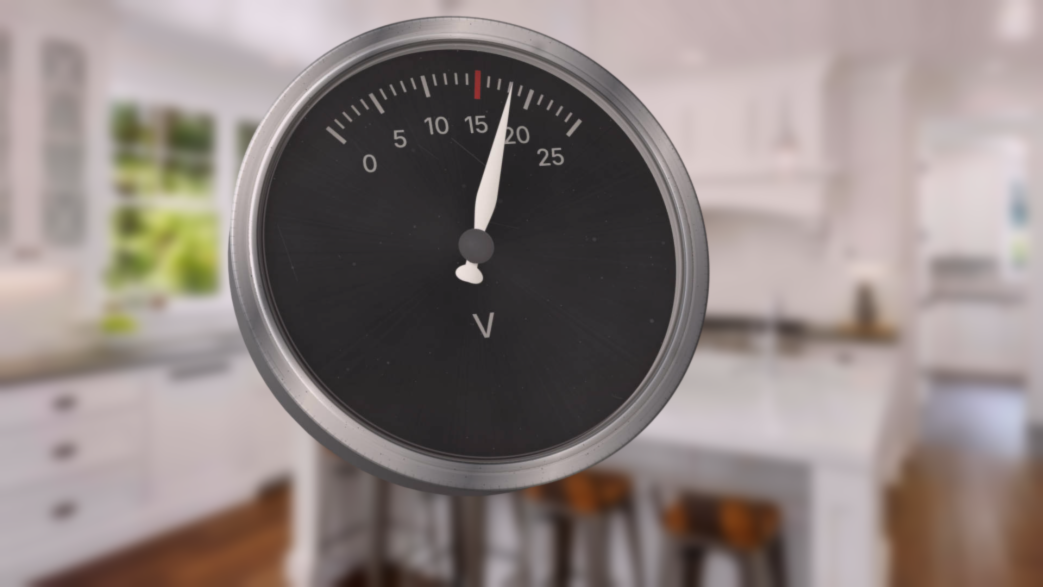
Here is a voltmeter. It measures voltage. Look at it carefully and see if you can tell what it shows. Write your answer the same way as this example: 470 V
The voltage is 18 V
